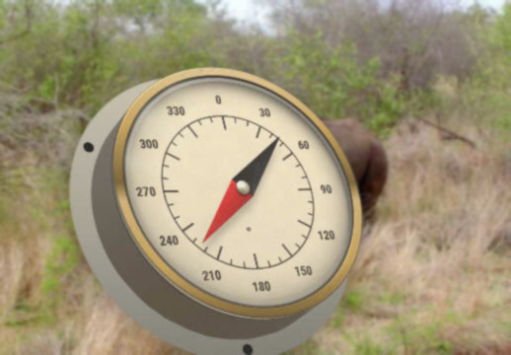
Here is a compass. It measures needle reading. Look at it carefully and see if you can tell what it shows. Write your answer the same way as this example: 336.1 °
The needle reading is 225 °
